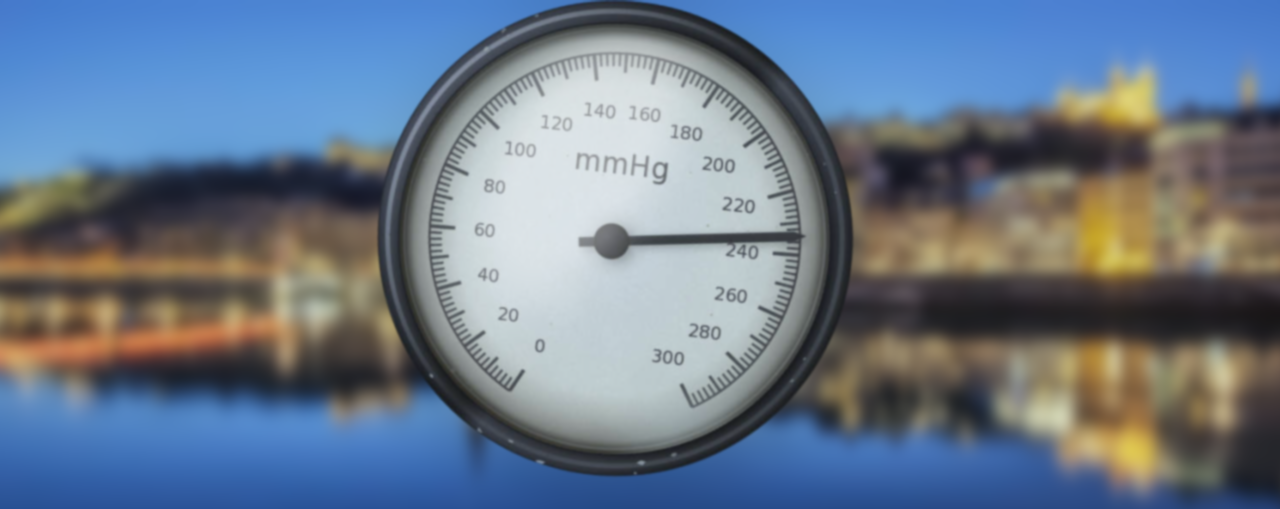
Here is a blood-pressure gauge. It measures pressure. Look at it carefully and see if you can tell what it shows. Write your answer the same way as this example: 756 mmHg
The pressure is 234 mmHg
